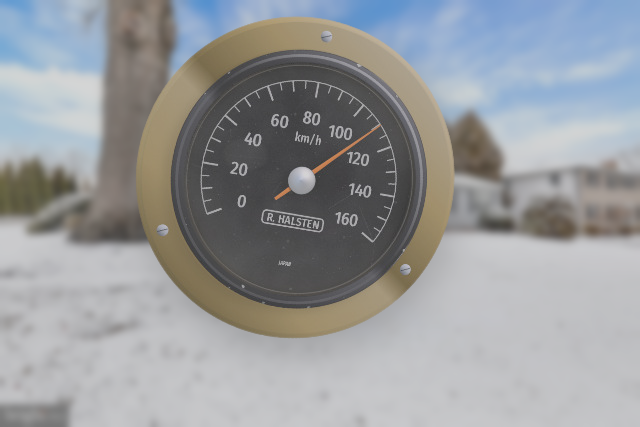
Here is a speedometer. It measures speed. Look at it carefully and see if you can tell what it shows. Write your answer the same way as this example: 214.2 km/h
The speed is 110 km/h
